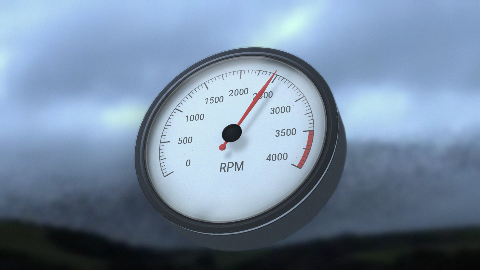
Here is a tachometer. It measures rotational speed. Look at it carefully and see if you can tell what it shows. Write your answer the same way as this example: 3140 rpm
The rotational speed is 2500 rpm
